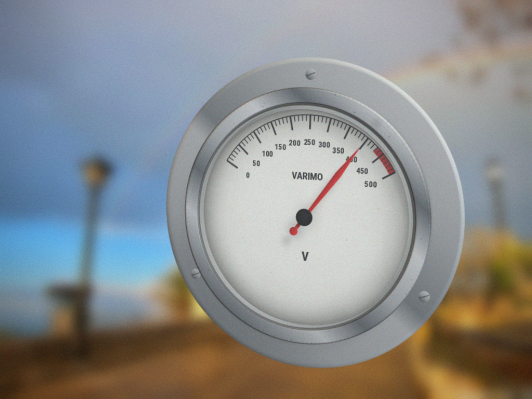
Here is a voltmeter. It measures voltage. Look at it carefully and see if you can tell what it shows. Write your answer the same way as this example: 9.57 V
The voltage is 400 V
